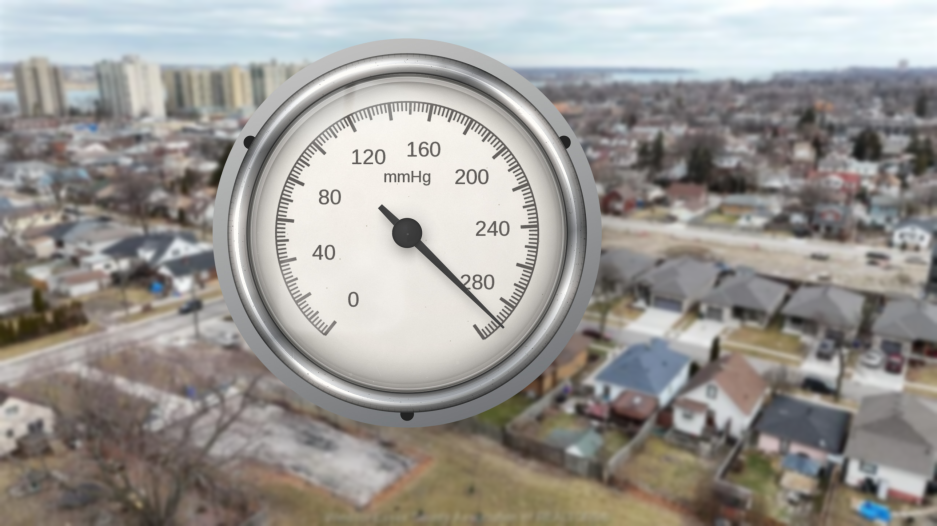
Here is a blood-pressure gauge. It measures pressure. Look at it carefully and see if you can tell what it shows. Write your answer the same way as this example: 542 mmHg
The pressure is 290 mmHg
